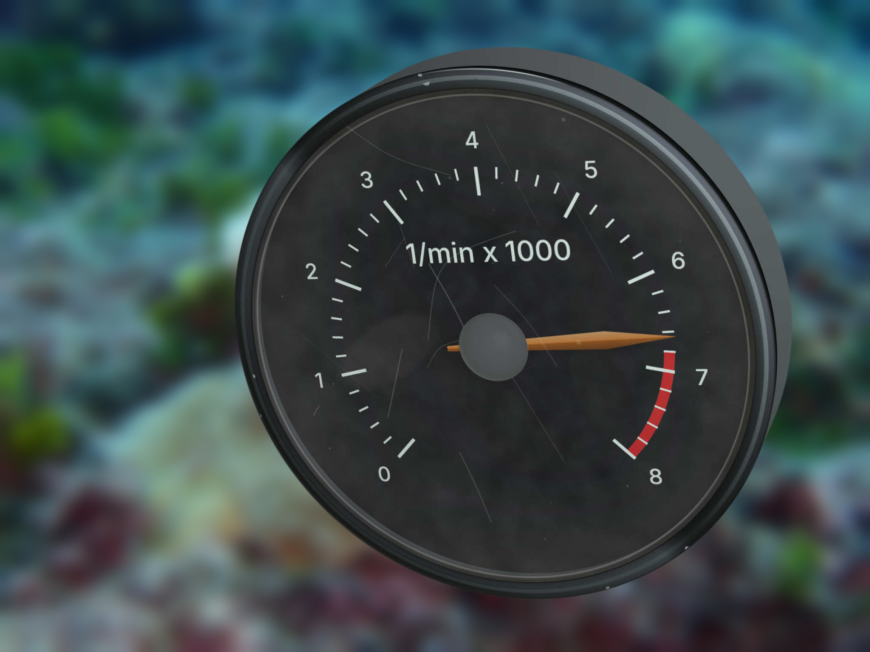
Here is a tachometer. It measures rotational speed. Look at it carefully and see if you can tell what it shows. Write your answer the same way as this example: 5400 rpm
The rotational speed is 6600 rpm
